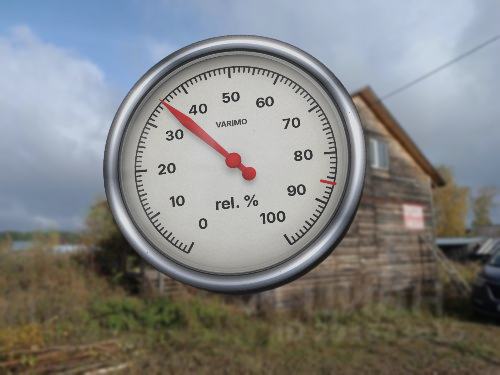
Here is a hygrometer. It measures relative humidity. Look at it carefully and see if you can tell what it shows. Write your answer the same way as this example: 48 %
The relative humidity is 35 %
